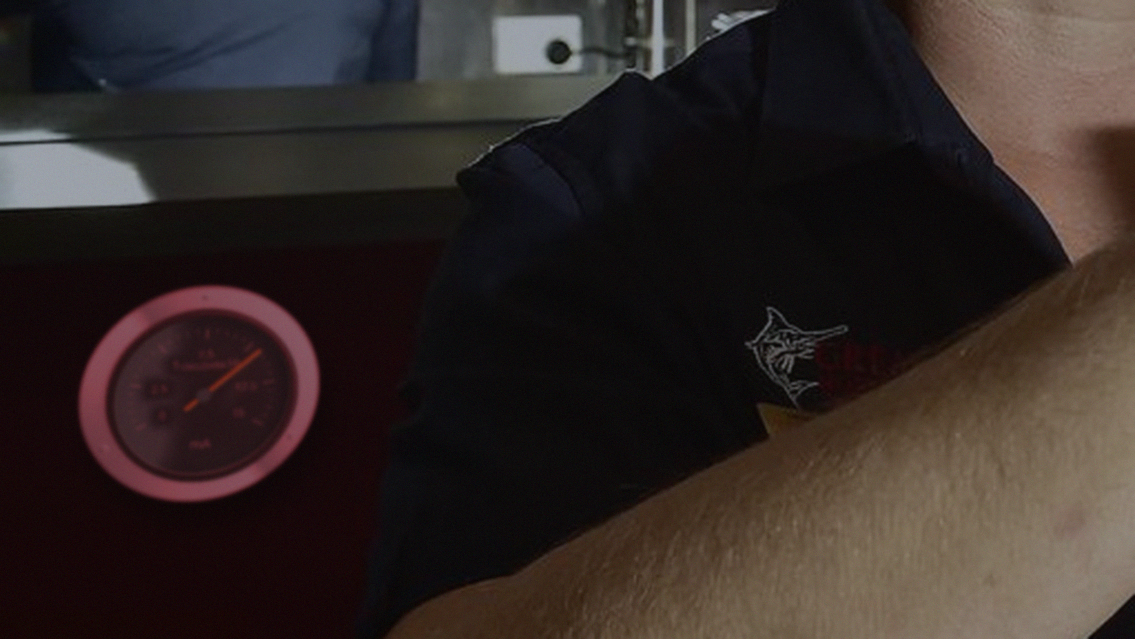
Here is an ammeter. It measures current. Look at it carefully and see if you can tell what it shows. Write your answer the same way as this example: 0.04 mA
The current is 10.5 mA
